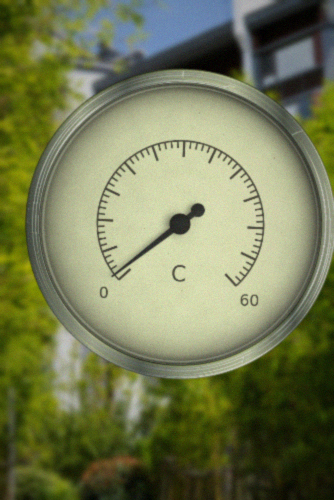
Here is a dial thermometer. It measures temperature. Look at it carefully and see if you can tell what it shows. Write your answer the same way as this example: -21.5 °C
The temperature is 1 °C
